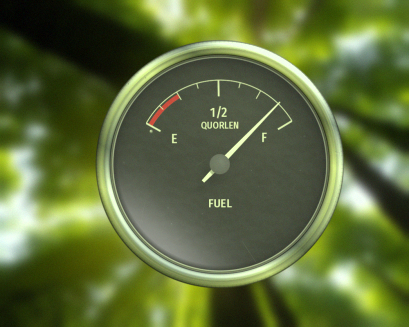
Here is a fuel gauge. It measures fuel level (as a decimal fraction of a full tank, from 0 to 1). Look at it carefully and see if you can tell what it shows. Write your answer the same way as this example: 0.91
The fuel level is 0.875
